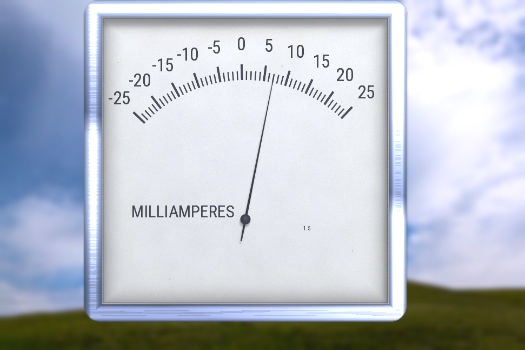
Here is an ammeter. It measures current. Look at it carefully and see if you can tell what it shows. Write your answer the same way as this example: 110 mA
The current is 7 mA
